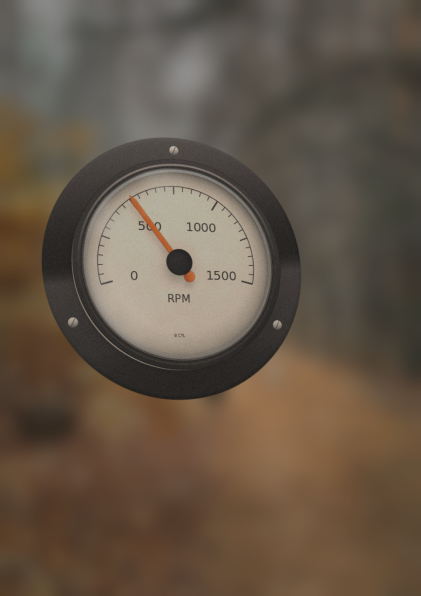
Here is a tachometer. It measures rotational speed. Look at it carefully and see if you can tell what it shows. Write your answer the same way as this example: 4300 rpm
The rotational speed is 500 rpm
